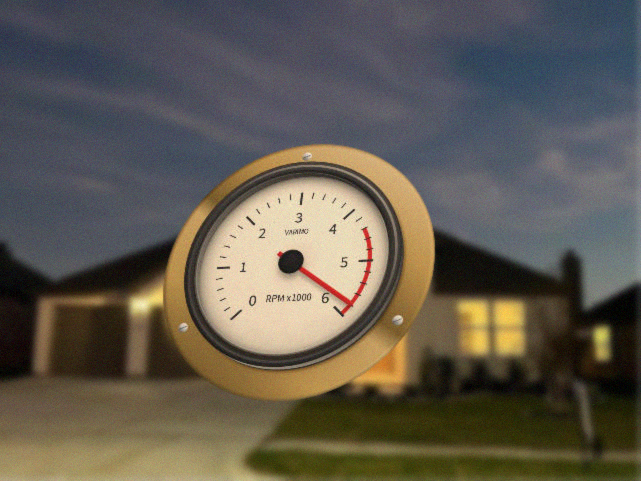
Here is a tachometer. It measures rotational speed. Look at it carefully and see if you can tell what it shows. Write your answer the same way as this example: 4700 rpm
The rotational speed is 5800 rpm
